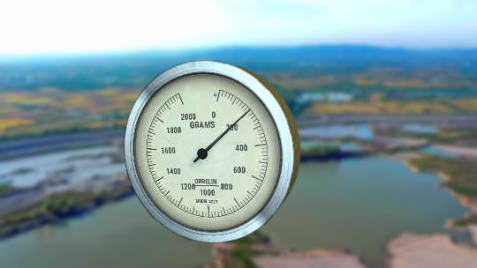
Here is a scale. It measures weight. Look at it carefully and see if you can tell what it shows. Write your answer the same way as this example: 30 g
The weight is 200 g
